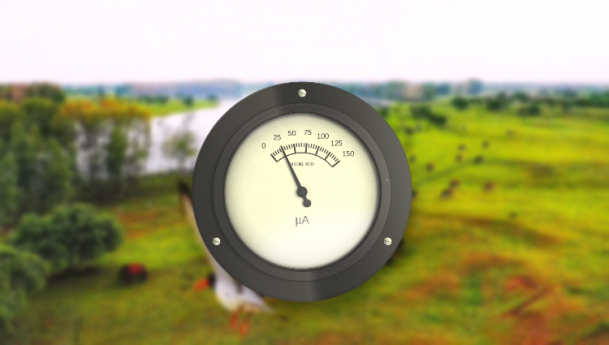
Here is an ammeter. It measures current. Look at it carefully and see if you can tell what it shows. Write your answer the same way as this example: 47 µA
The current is 25 µA
